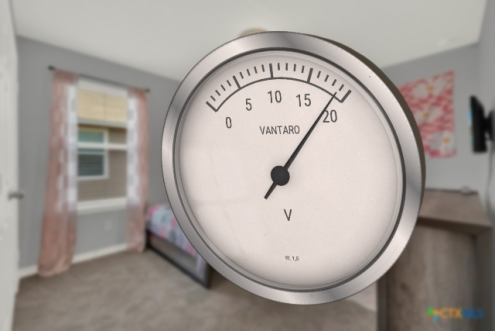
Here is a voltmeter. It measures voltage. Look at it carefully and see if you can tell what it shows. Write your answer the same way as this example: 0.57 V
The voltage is 19 V
